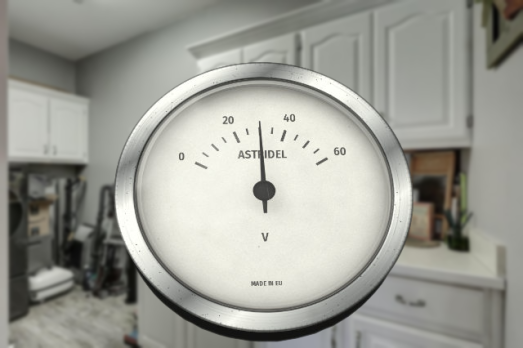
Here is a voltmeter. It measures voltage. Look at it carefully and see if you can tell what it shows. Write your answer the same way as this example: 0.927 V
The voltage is 30 V
